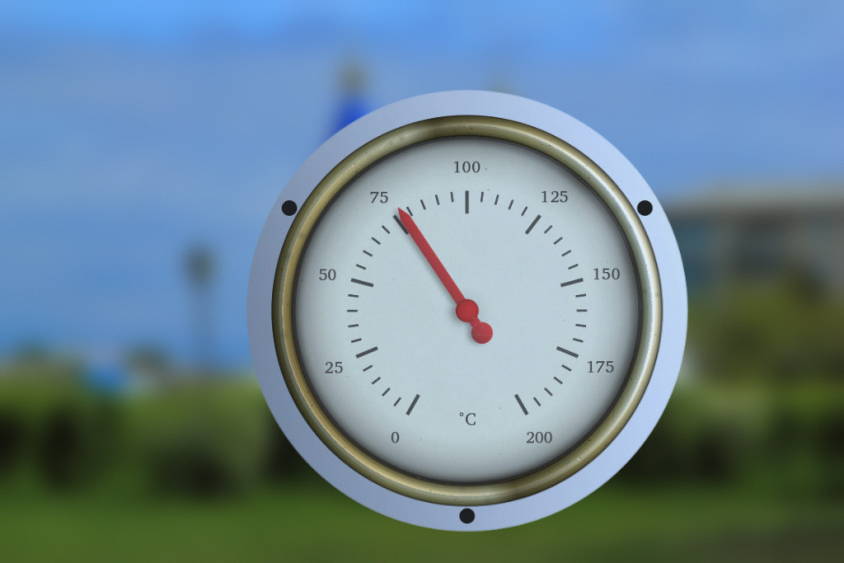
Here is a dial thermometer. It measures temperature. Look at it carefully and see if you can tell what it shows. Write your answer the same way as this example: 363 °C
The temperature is 77.5 °C
